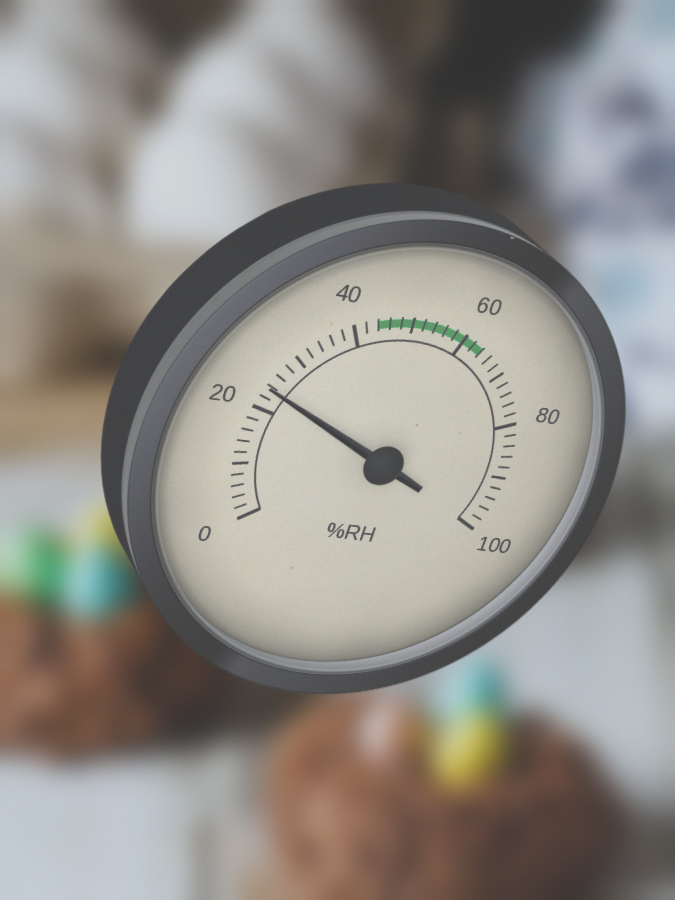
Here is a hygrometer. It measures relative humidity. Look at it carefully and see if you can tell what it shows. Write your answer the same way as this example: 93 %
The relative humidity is 24 %
